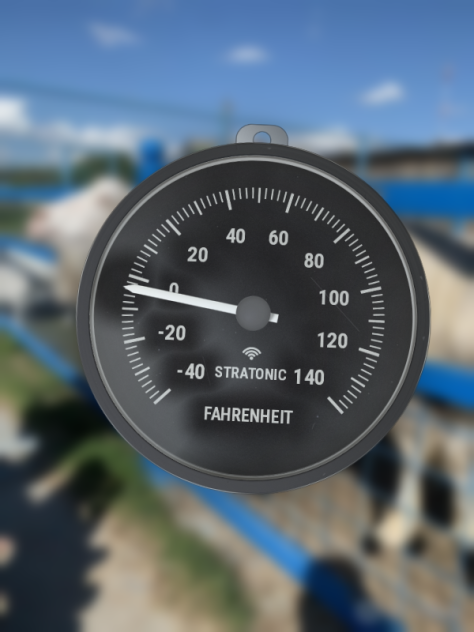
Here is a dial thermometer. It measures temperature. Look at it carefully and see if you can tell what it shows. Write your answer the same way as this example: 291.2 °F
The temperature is -4 °F
